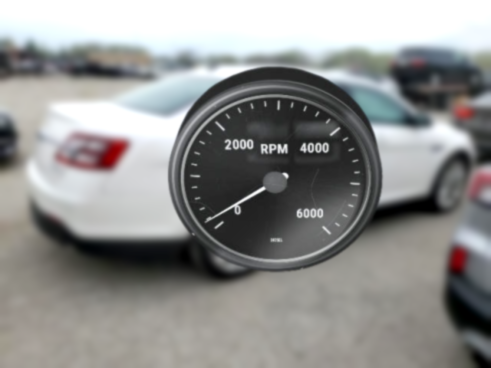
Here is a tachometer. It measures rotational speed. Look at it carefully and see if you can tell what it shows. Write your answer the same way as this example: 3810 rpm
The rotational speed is 200 rpm
